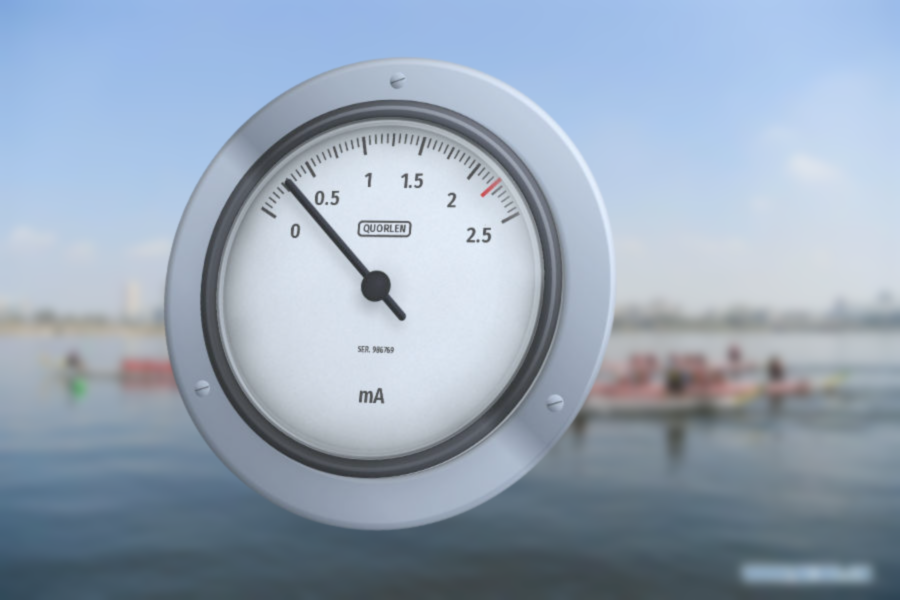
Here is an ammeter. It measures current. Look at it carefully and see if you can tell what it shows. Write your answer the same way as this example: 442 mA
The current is 0.3 mA
